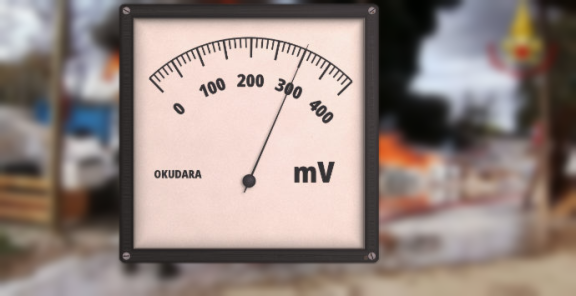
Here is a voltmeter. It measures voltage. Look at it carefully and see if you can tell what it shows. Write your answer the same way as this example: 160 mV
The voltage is 300 mV
